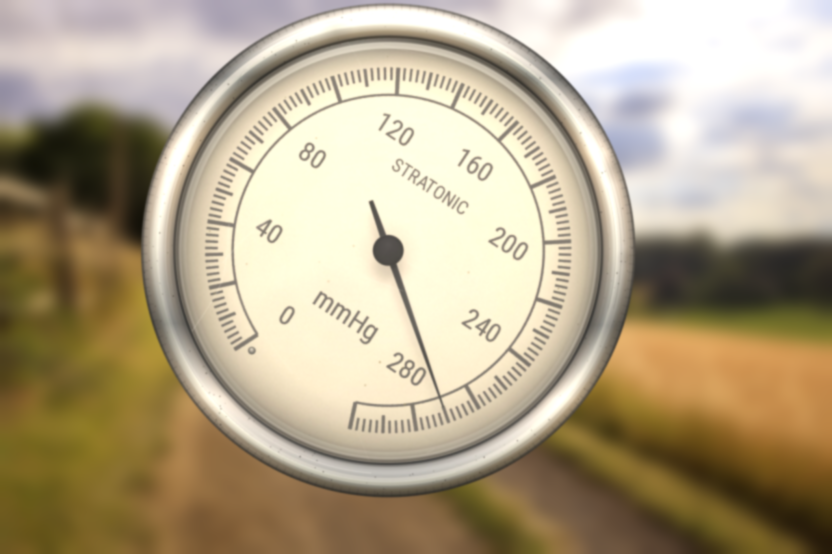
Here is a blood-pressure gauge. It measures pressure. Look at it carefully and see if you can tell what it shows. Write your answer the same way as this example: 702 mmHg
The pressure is 270 mmHg
